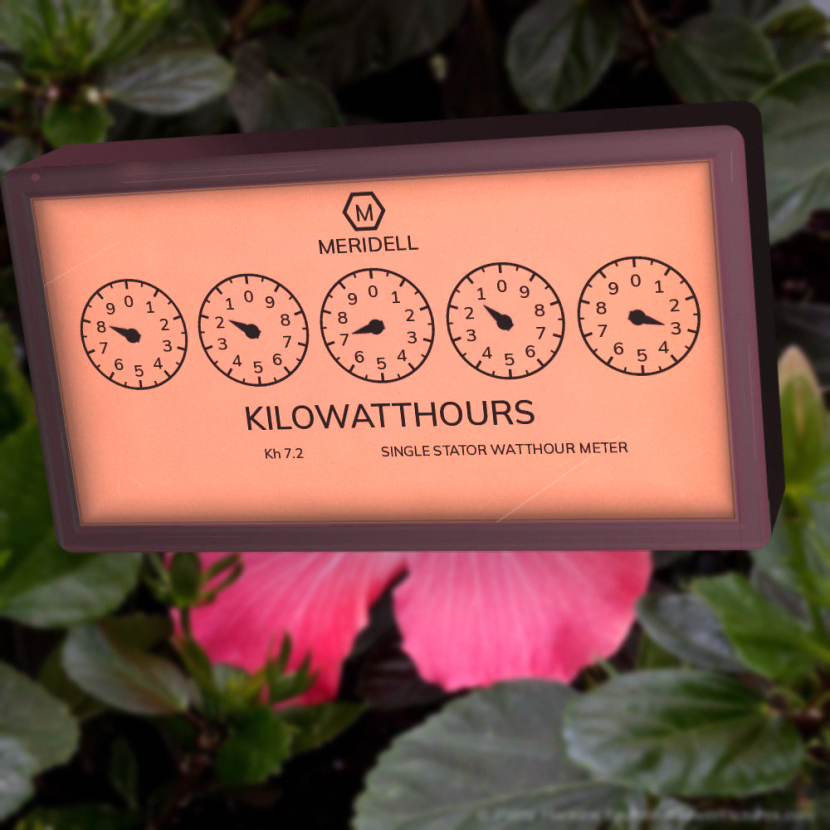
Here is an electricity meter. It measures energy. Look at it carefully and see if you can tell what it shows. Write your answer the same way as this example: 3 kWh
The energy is 81713 kWh
